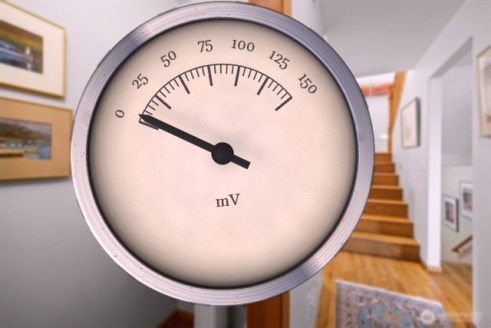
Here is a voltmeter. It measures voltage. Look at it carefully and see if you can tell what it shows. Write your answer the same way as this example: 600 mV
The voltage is 5 mV
